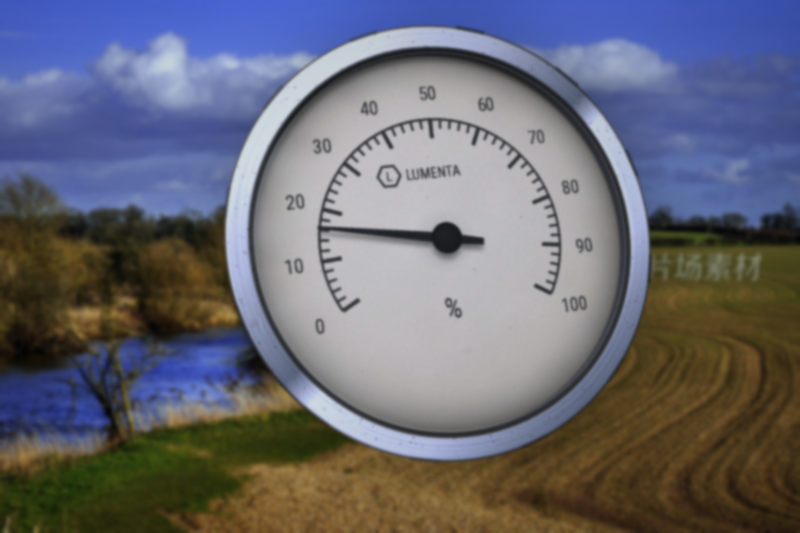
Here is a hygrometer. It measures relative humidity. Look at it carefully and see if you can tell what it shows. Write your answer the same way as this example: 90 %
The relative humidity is 16 %
